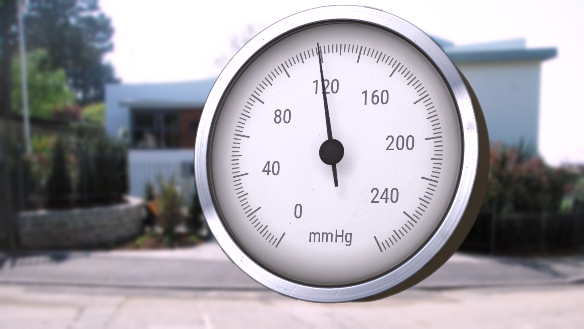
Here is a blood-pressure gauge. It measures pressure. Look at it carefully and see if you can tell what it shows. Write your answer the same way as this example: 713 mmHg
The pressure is 120 mmHg
